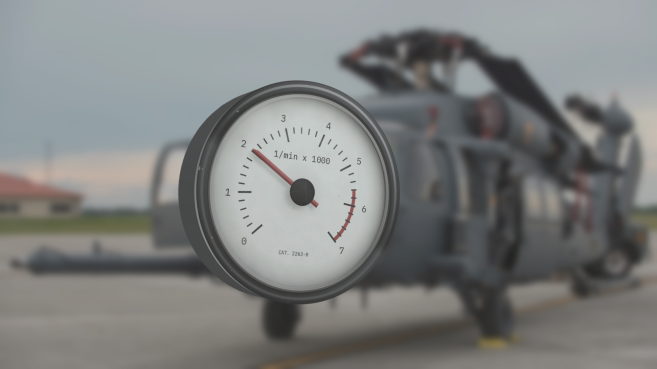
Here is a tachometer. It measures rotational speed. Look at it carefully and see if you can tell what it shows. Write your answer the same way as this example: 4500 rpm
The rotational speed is 2000 rpm
